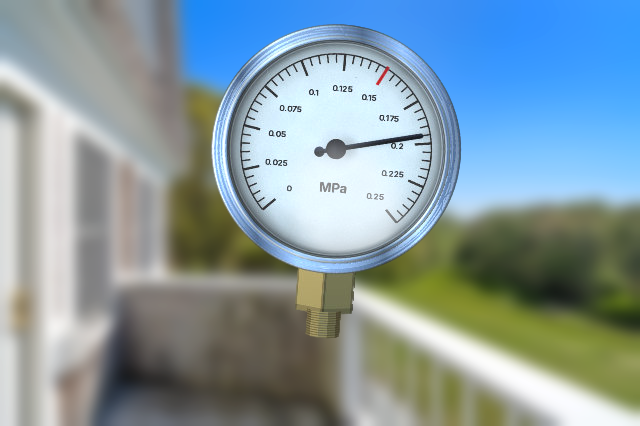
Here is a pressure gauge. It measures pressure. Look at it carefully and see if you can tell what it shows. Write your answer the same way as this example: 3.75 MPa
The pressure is 0.195 MPa
